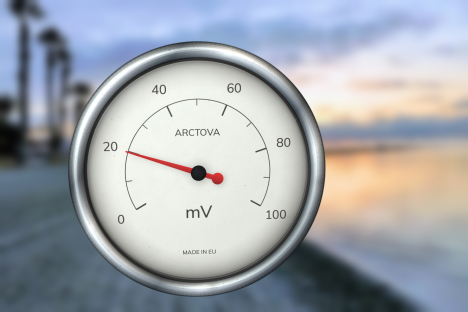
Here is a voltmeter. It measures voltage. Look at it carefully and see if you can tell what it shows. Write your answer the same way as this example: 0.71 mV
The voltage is 20 mV
